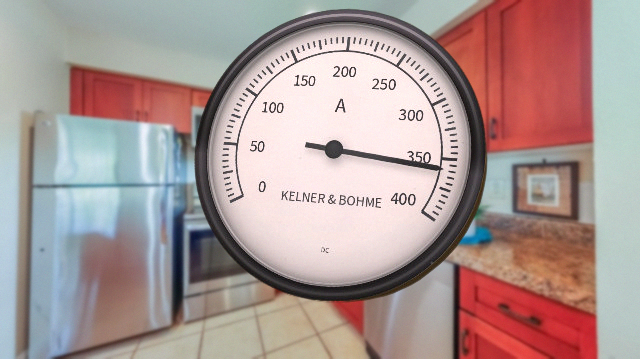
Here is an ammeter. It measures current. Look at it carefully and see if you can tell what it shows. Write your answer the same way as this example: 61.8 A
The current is 360 A
